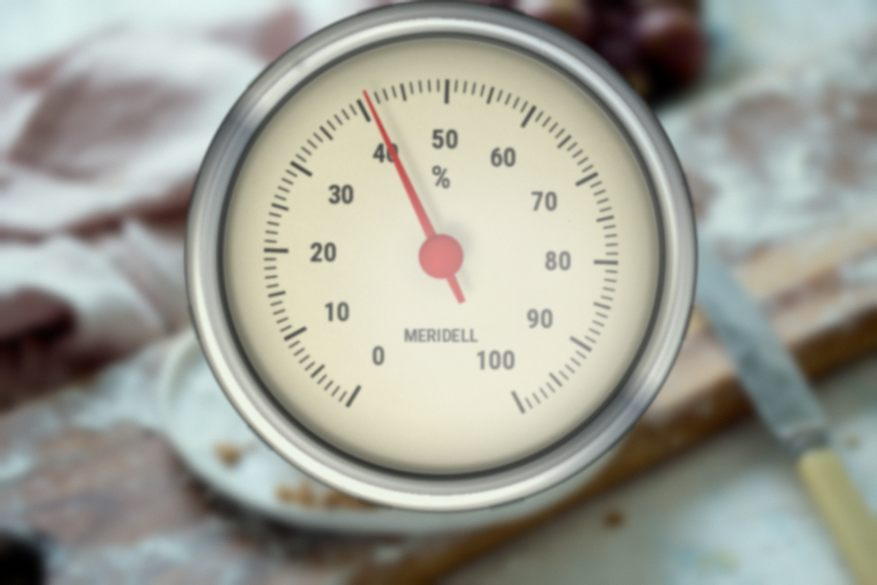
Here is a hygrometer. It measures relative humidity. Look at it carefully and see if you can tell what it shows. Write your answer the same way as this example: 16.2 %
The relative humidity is 41 %
